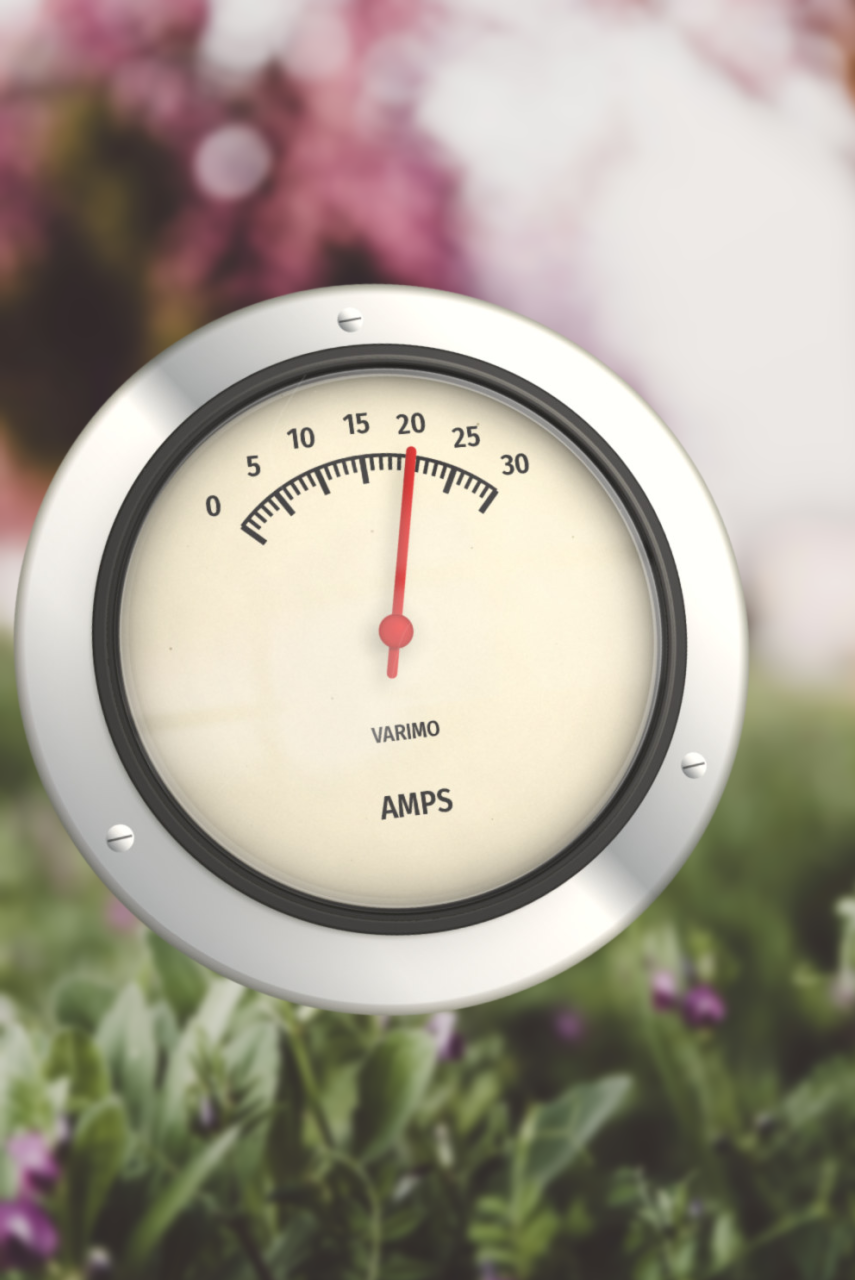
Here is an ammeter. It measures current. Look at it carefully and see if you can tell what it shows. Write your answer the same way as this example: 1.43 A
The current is 20 A
